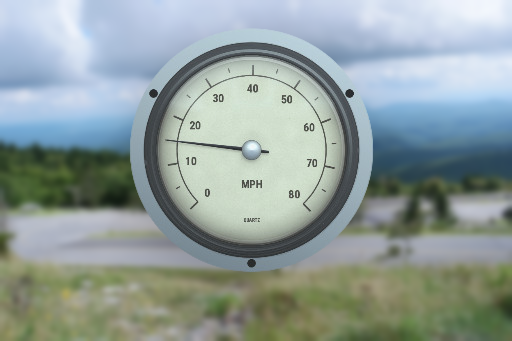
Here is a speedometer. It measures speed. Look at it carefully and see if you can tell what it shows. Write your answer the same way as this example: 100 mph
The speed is 15 mph
